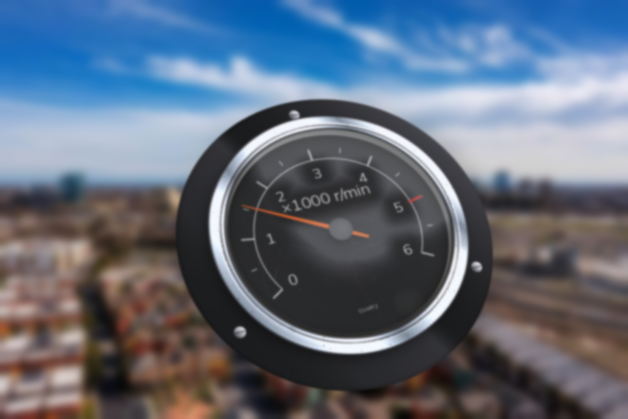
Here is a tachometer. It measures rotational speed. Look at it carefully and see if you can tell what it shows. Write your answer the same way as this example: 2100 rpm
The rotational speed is 1500 rpm
